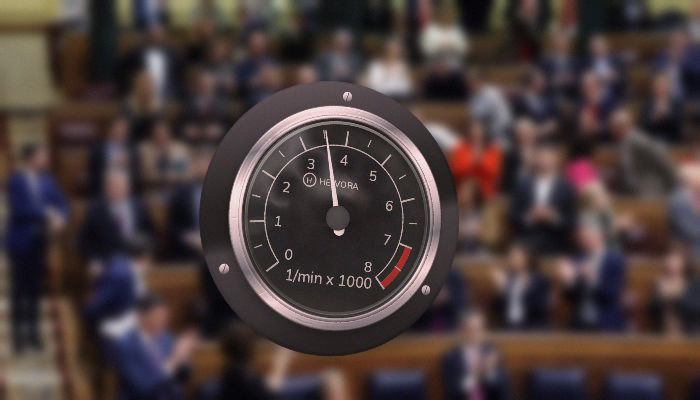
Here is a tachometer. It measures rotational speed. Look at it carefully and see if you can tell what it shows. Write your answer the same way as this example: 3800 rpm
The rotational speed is 3500 rpm
